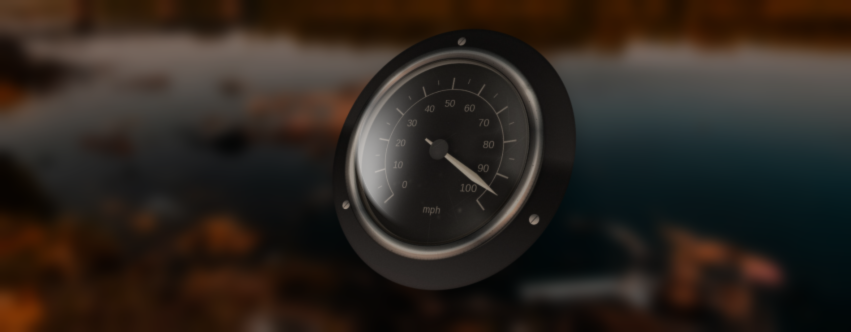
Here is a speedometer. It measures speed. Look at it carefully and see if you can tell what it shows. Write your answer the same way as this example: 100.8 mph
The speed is 95 mph
